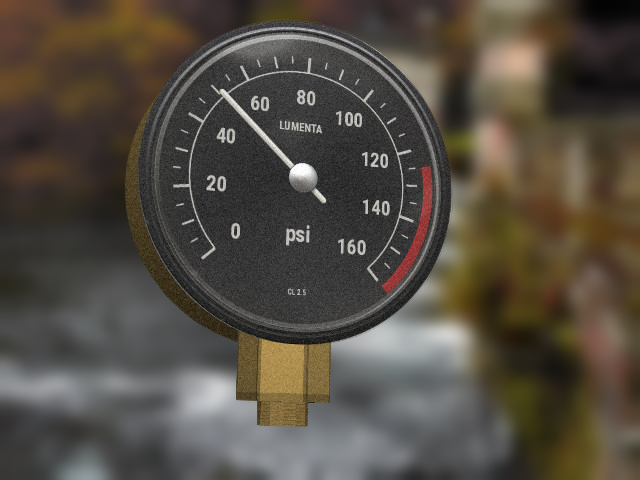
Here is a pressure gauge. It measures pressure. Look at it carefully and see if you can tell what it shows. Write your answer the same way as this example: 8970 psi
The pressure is 50 psi
